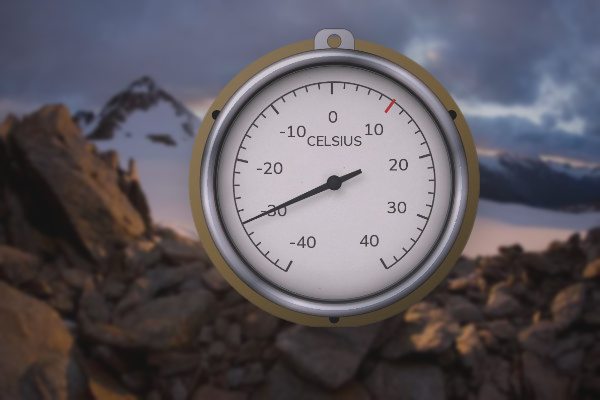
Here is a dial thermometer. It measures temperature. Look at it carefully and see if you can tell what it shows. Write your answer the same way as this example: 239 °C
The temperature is -30 °C
